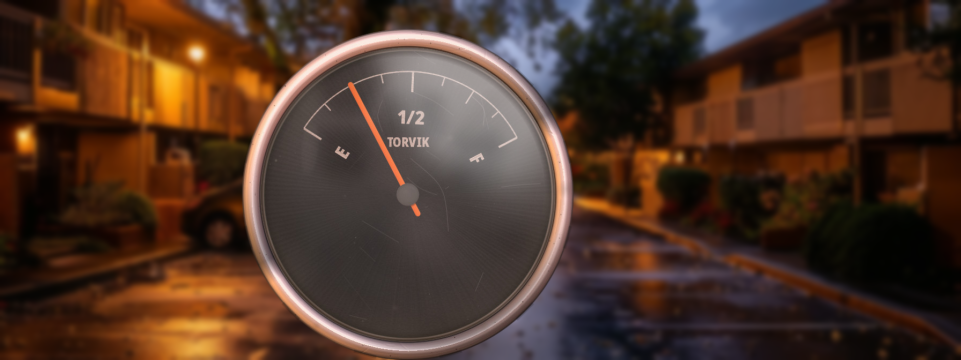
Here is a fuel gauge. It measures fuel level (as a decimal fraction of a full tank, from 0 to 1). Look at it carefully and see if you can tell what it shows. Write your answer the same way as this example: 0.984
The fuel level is 0.25
